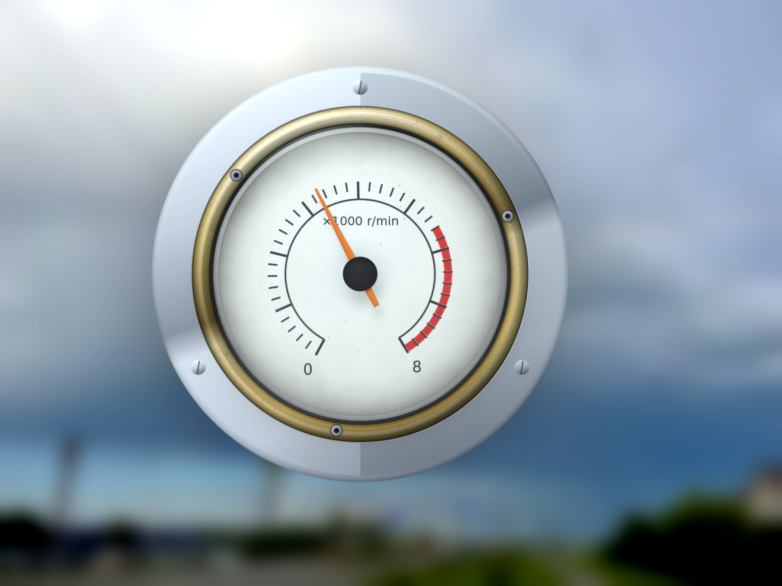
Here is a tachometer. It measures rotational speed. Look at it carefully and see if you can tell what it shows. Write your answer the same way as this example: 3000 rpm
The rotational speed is 3300 rpm
